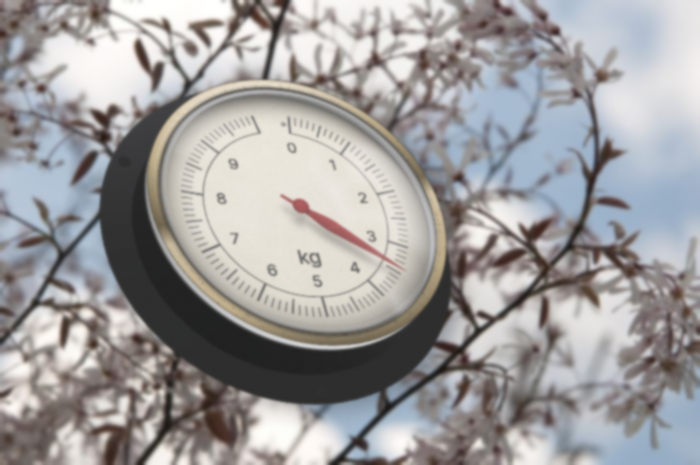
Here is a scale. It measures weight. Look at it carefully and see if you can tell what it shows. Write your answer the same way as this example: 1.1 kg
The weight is 3.5 kg
